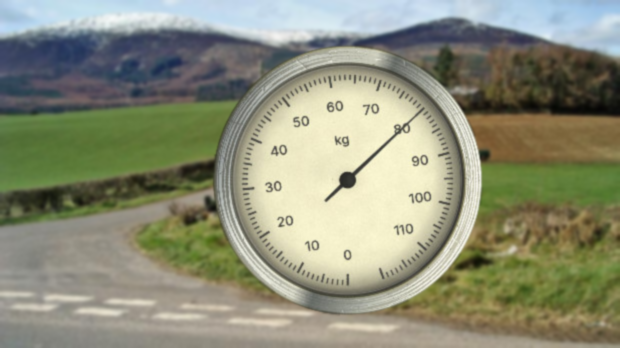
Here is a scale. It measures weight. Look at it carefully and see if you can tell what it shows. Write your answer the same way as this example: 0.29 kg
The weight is 80 kg
